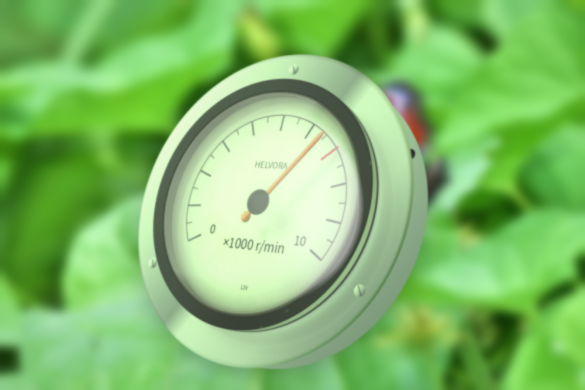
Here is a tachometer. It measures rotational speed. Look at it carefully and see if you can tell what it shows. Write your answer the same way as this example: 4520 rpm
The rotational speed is 6500 rpm
